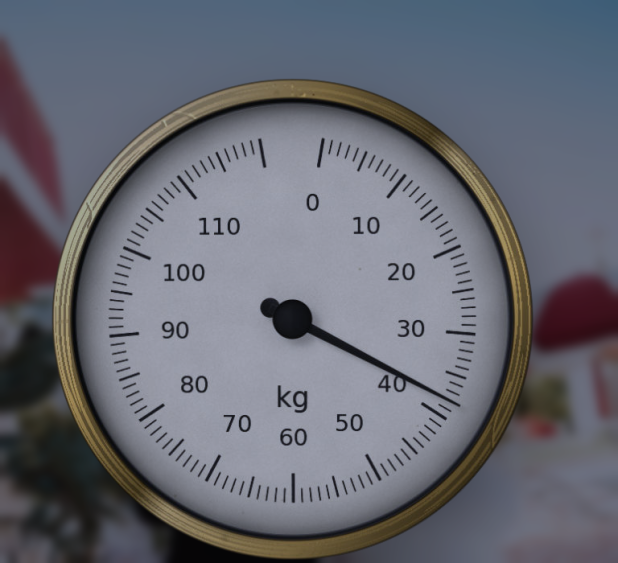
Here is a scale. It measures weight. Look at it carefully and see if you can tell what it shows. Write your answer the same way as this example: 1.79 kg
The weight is 38 kg
